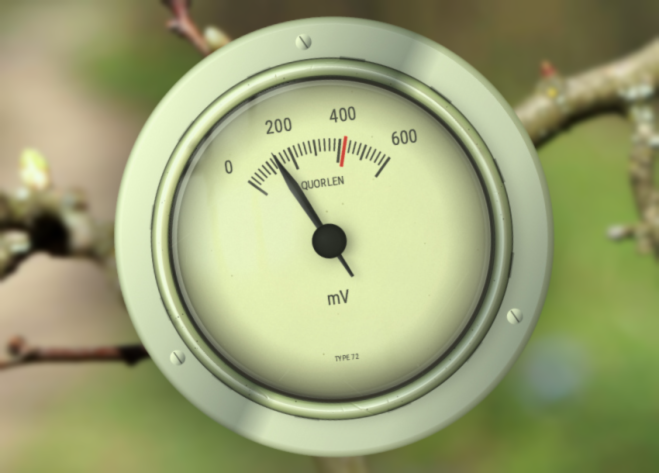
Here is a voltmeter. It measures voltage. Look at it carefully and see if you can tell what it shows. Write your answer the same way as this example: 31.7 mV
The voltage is 140 mV
